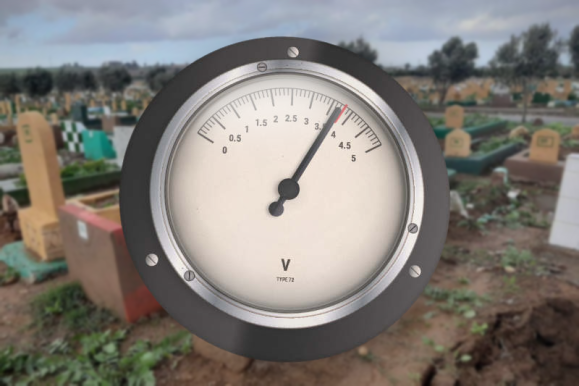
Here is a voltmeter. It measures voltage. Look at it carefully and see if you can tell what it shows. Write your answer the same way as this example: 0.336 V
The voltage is 3.7 V
